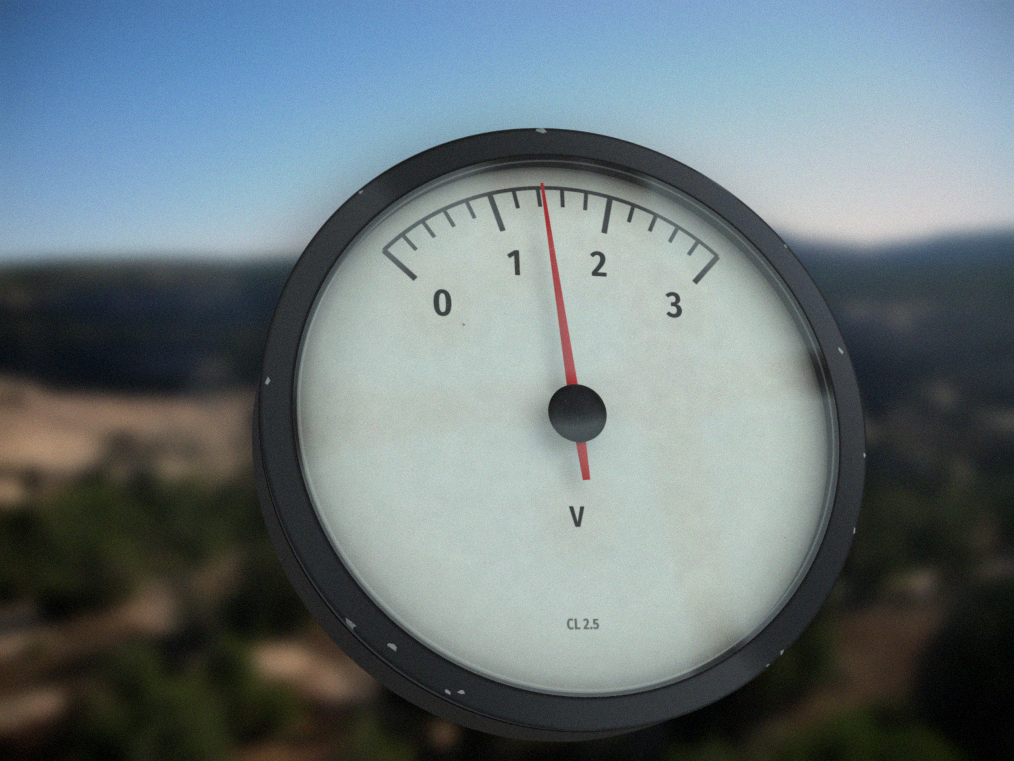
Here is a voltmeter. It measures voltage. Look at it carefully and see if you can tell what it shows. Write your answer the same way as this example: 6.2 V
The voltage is 1.4 V
